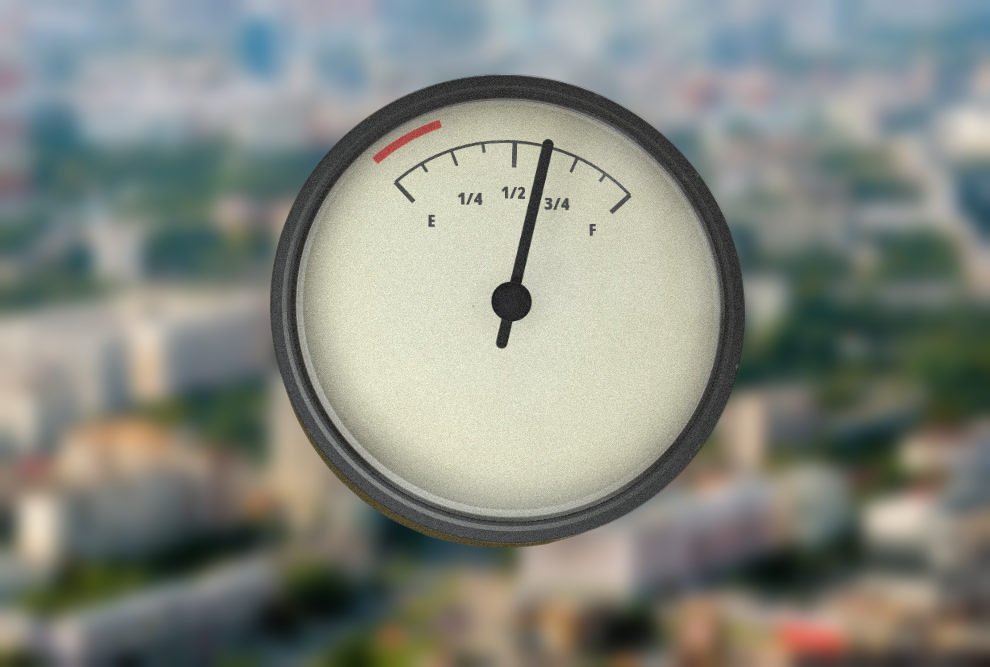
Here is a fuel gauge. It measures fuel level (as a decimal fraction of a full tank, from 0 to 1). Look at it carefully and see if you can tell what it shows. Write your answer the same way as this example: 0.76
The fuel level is 0.625
